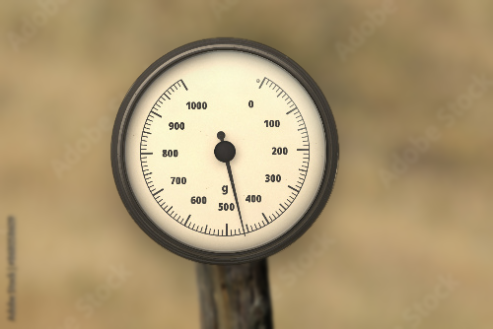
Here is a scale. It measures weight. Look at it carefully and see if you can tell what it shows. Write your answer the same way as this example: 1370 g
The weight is 460 g
